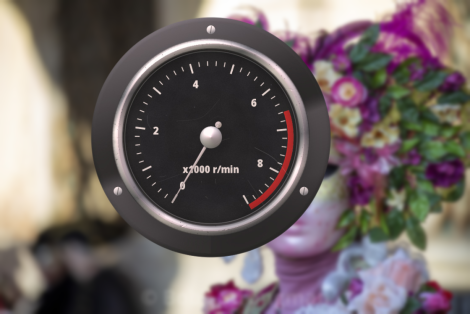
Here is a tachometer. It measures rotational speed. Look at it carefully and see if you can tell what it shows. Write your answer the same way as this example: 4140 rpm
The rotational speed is 0 rpm
